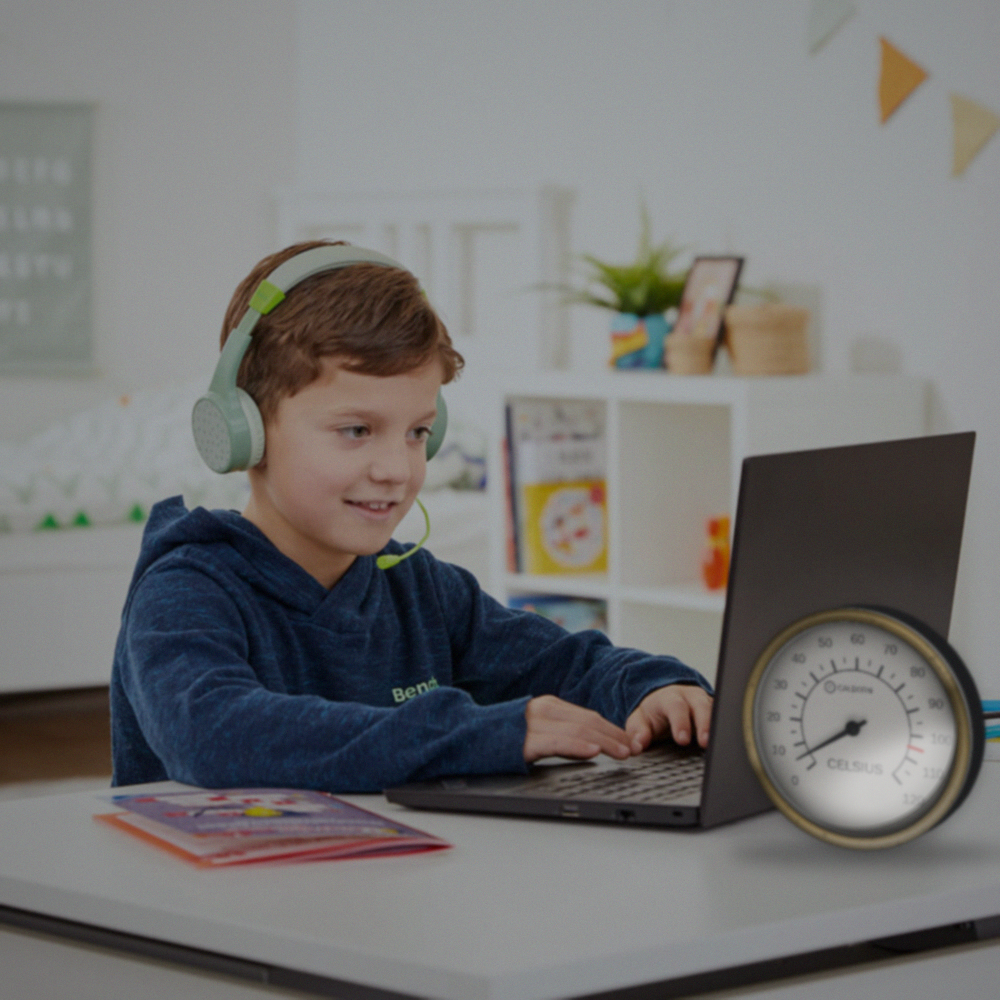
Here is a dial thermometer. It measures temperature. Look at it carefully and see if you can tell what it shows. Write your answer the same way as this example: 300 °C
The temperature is 5 °C
